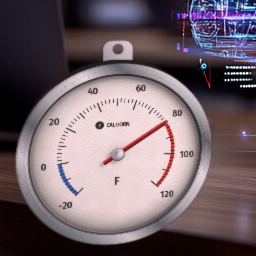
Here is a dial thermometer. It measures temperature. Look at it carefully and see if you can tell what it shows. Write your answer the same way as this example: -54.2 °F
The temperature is 80 °F
